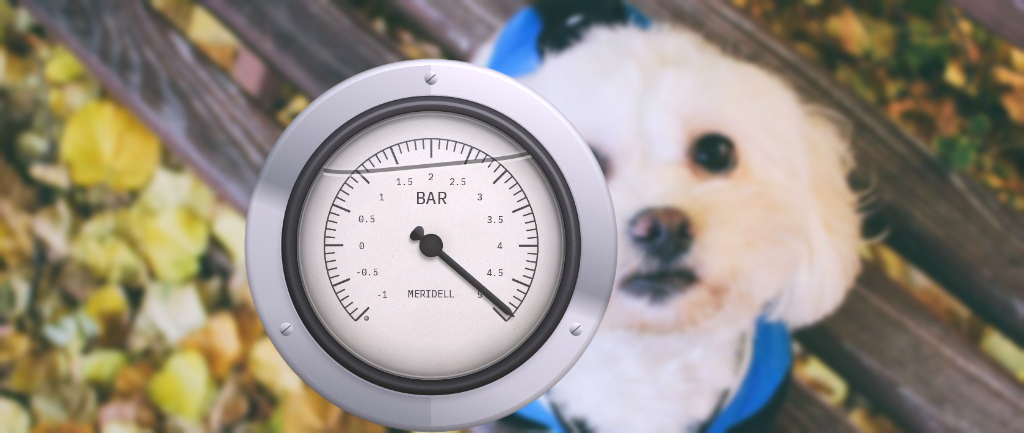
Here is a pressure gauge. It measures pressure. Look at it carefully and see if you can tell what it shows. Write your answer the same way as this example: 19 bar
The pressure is 4.9 bar
